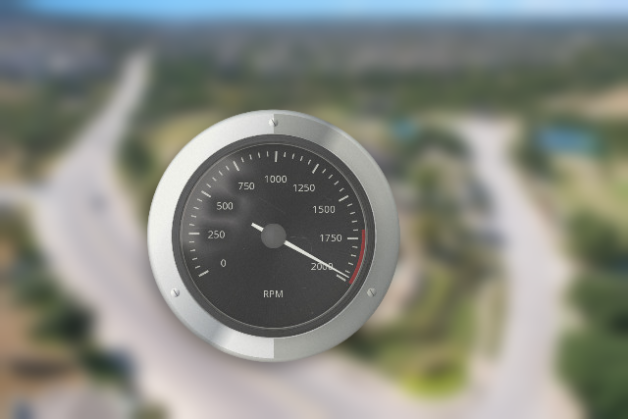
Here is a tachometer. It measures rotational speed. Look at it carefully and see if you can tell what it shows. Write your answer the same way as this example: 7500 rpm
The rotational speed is 1975 rpm
